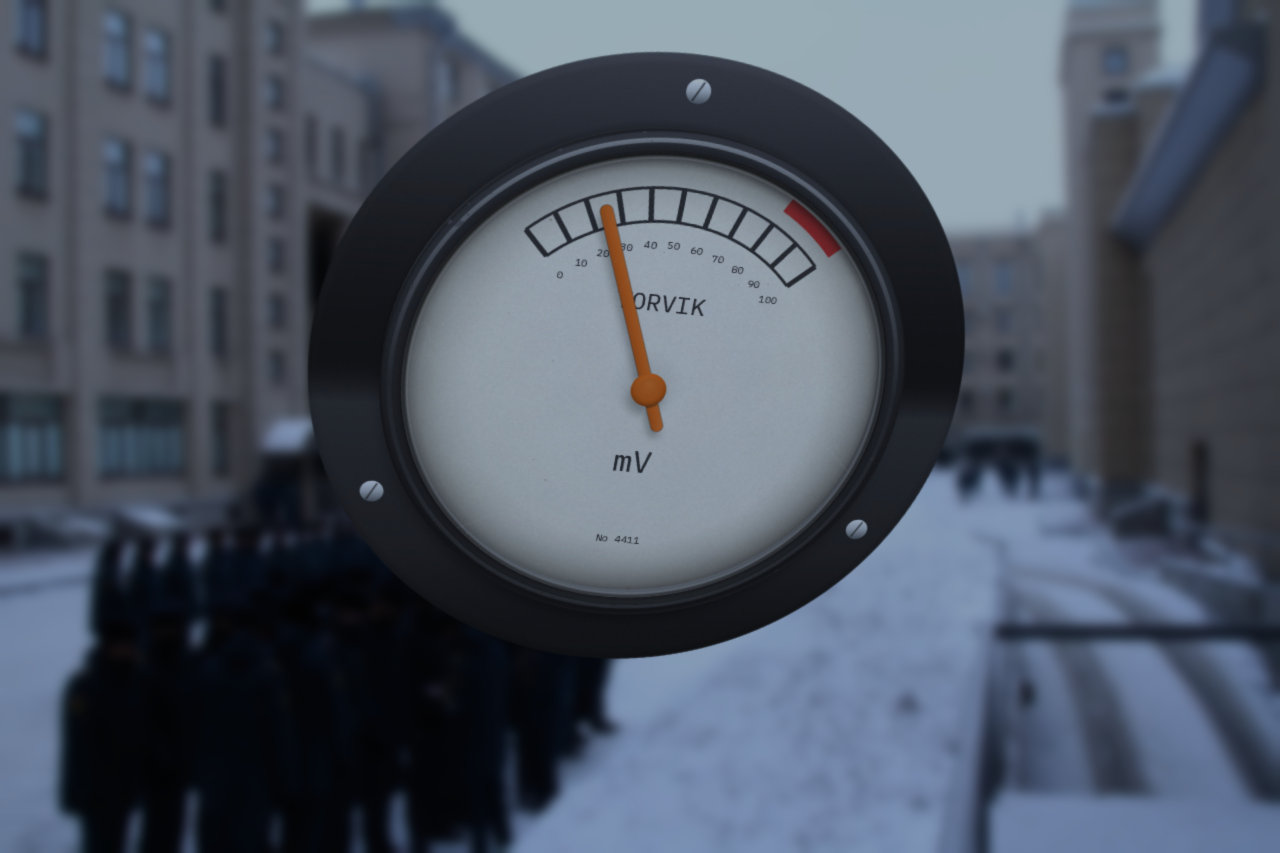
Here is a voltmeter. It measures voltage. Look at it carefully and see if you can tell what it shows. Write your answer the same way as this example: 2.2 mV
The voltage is 25 mV
